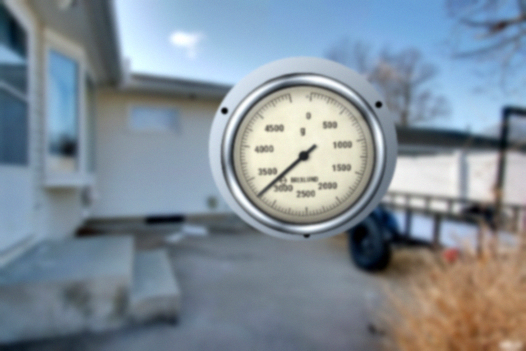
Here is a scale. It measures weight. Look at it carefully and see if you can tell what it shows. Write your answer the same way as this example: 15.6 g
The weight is 3250 g
